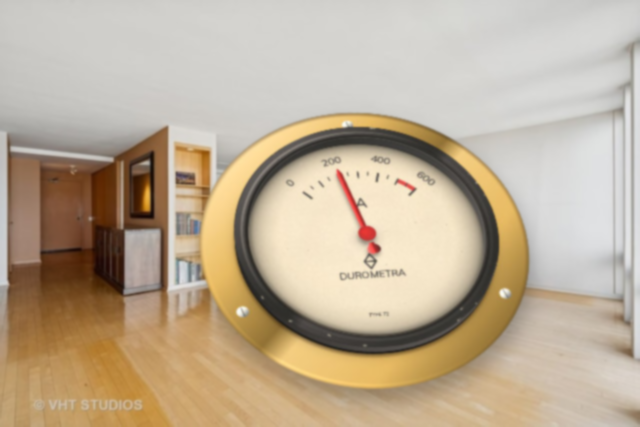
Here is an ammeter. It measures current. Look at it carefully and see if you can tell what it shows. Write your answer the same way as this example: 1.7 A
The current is 200 A
